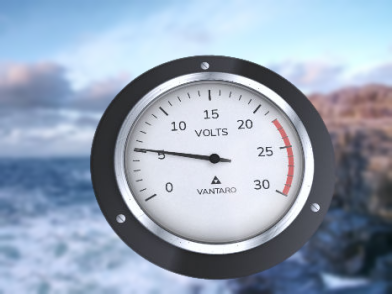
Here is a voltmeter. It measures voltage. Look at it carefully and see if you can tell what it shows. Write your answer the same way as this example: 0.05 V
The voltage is 5 V
